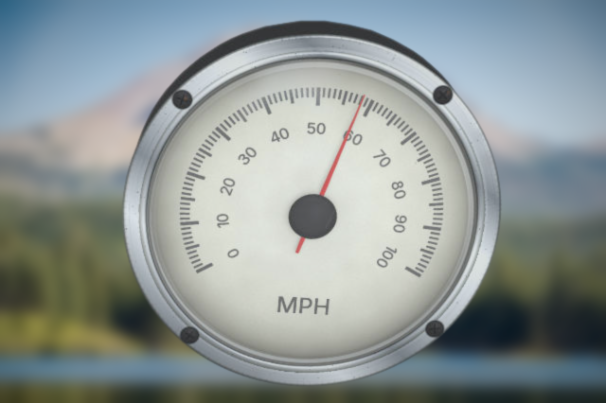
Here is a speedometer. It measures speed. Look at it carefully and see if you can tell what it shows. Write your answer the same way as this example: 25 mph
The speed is 58 mph
